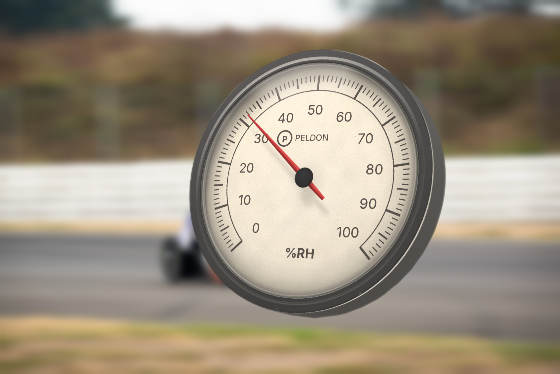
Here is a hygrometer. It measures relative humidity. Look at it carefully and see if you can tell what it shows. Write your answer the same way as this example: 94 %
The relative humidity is 32 %
